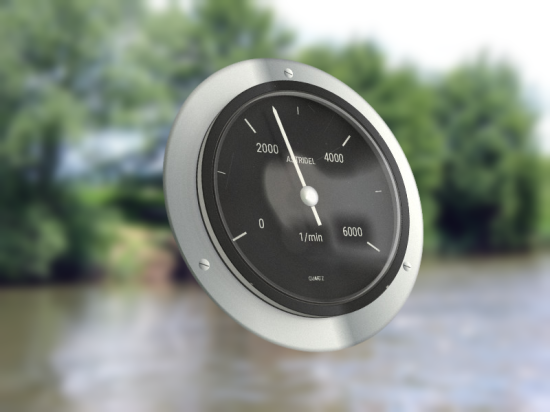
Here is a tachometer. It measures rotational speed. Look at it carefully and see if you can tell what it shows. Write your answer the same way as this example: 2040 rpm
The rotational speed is 2500 rpm
